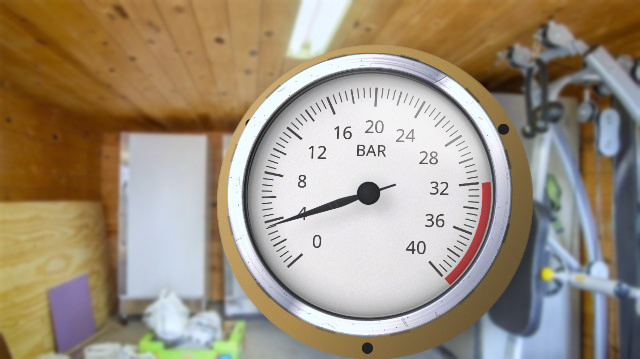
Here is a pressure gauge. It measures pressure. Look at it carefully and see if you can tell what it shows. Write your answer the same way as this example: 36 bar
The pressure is 3.5 bar
